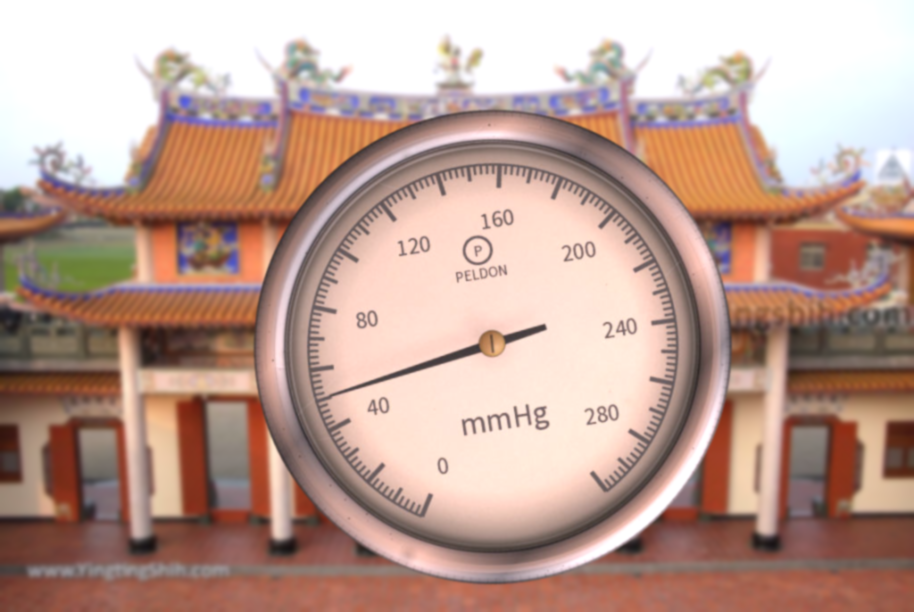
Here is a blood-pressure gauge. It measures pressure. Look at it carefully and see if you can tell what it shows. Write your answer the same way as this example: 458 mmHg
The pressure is 50 mmHg
